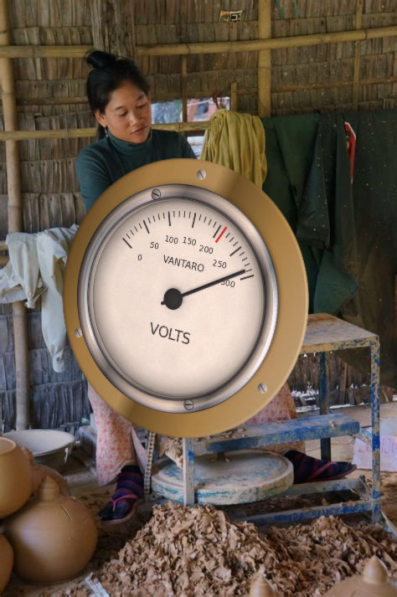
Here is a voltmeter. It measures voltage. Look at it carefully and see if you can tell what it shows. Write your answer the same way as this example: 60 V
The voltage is 290 V
